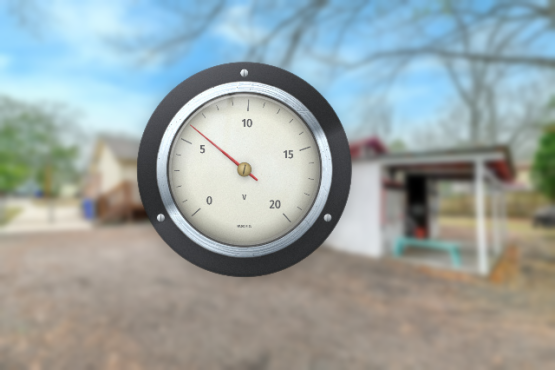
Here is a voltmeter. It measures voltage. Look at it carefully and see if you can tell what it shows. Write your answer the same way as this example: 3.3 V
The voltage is 6 V
